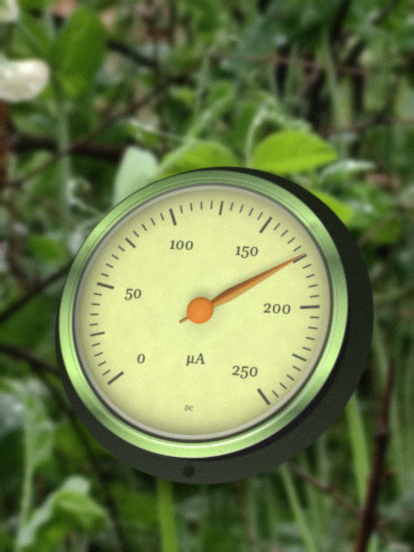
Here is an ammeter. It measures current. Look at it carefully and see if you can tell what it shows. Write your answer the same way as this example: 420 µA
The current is 175 µA
